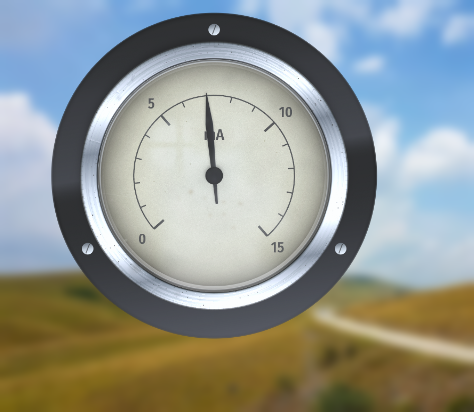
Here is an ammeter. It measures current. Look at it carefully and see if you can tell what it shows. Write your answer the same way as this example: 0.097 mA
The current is 7 mA
